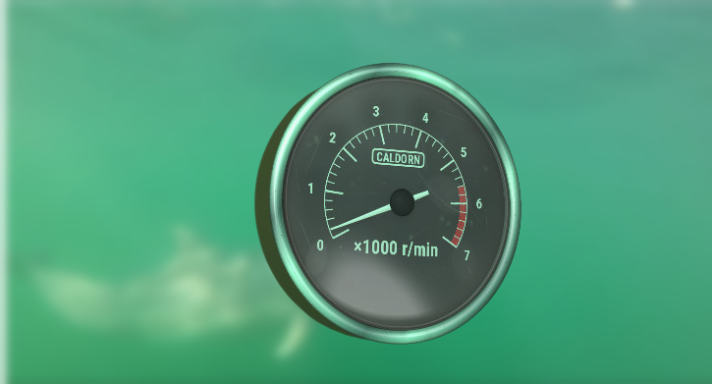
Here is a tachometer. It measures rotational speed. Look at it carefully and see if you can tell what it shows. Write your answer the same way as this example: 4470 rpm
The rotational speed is 200 rpm
